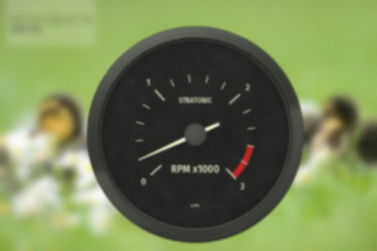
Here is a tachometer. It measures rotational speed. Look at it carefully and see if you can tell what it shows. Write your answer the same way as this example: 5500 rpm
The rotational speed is 200 rpm
